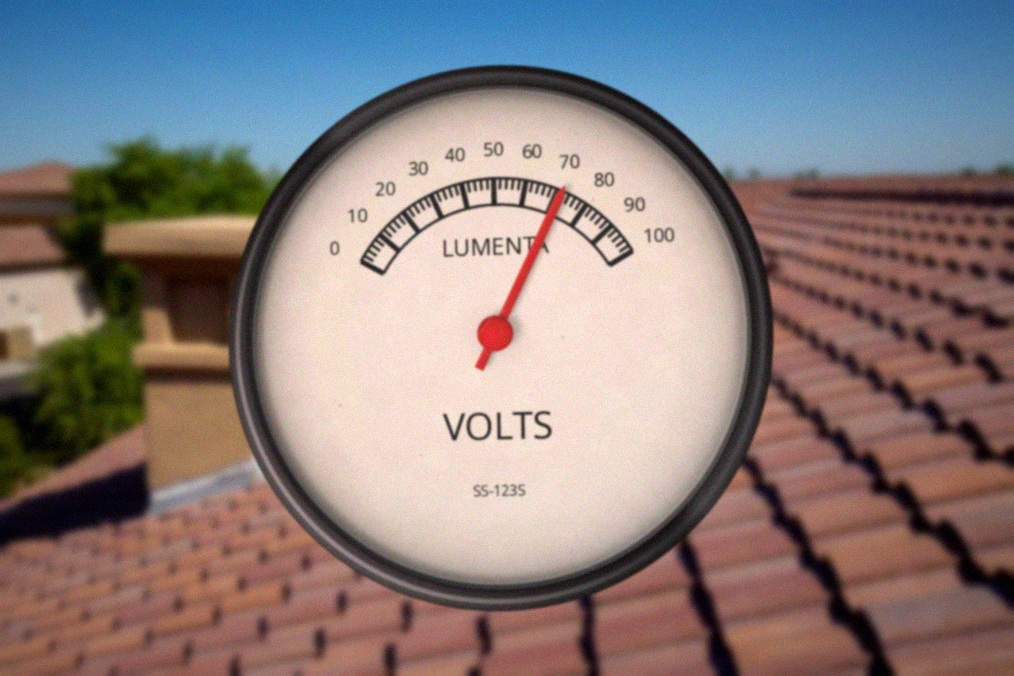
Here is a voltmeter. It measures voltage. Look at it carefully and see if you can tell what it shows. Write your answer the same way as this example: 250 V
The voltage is 72 V
